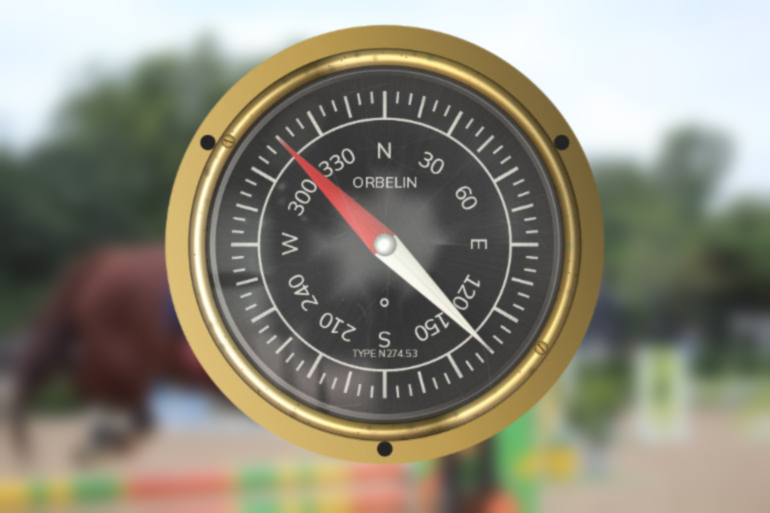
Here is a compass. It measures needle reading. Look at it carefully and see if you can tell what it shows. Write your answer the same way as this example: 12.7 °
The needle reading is 315 °
